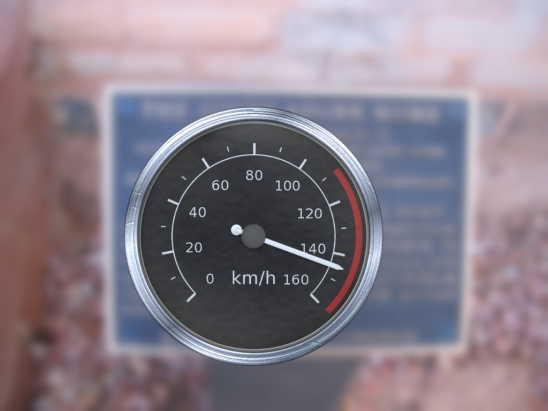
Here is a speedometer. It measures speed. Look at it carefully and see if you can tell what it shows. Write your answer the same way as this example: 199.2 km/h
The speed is 145 km/h
